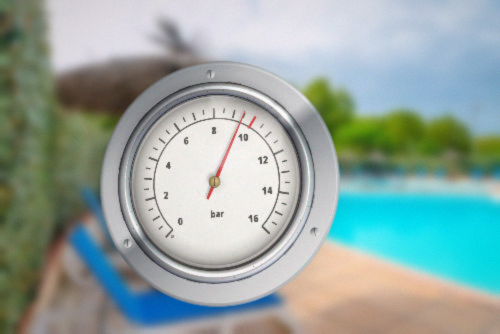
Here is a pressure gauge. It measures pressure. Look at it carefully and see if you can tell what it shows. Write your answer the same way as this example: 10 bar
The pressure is 9.5 bar
